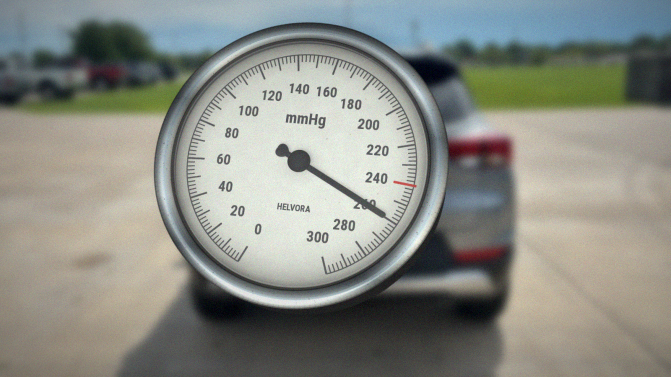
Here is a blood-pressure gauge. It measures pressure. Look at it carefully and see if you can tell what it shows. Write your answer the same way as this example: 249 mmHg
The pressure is 260 mmHg
